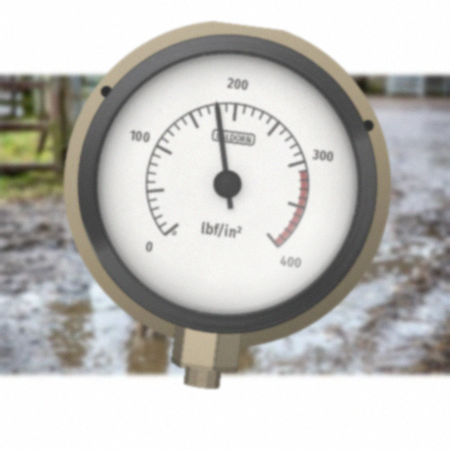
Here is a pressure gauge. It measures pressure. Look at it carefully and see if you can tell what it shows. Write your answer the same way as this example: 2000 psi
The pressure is 180 psi
